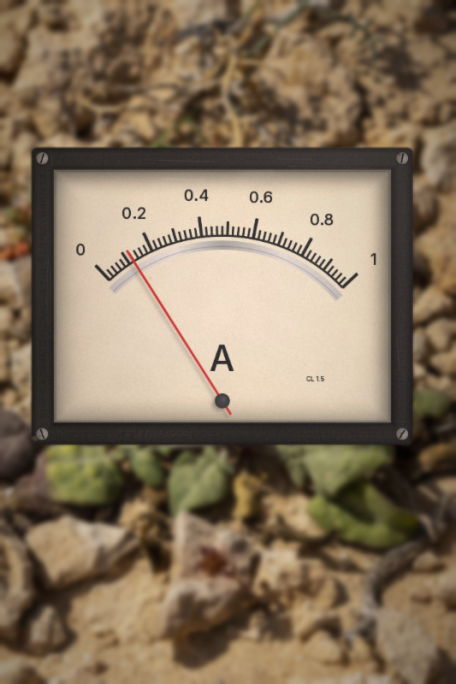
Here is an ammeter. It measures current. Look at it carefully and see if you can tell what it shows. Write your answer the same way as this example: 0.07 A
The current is 0.12 A
